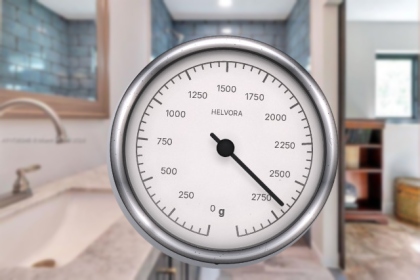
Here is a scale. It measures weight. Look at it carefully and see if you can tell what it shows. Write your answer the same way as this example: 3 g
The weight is 2675 g
